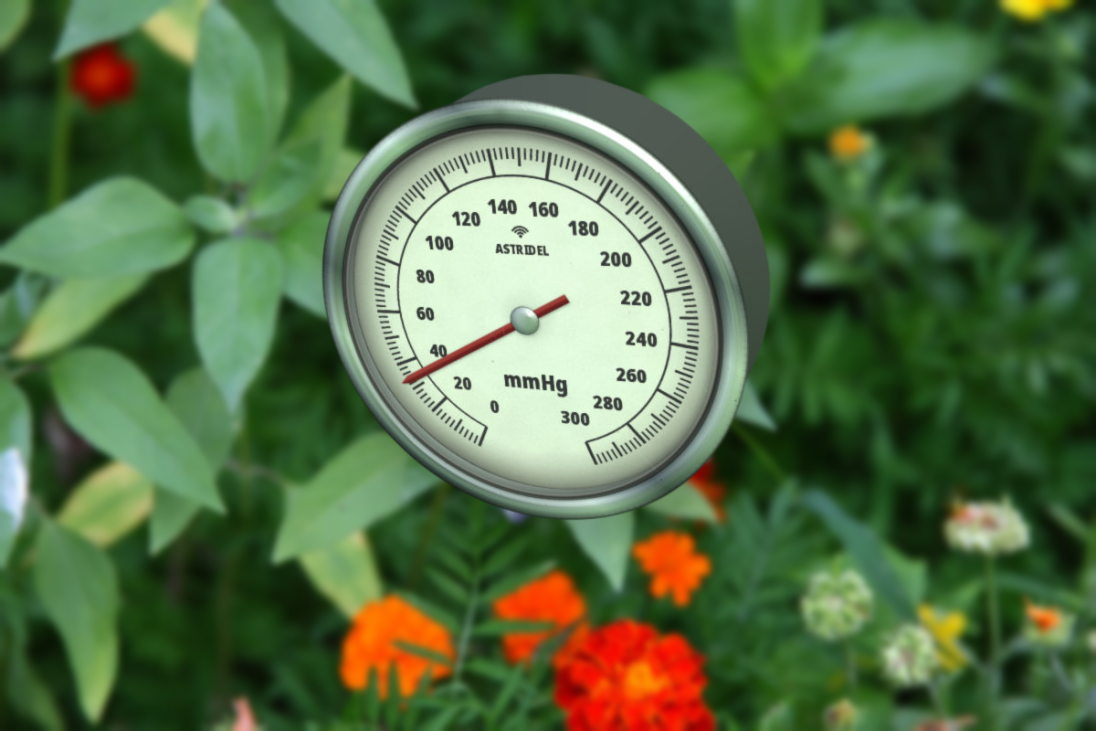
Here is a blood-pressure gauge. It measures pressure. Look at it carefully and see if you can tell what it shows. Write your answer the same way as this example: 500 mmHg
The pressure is 34 mmHg
